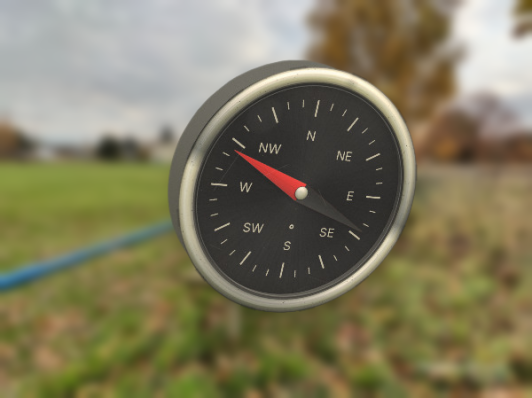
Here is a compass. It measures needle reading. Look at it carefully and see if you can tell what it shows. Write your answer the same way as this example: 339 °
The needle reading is 295 °
